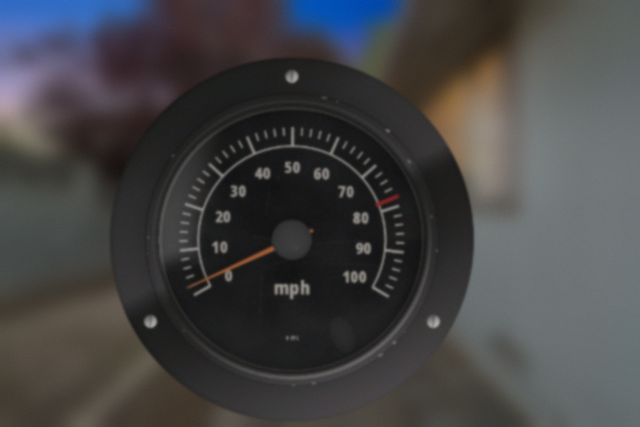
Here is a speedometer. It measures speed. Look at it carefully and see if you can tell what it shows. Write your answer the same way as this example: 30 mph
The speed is 2 mph
